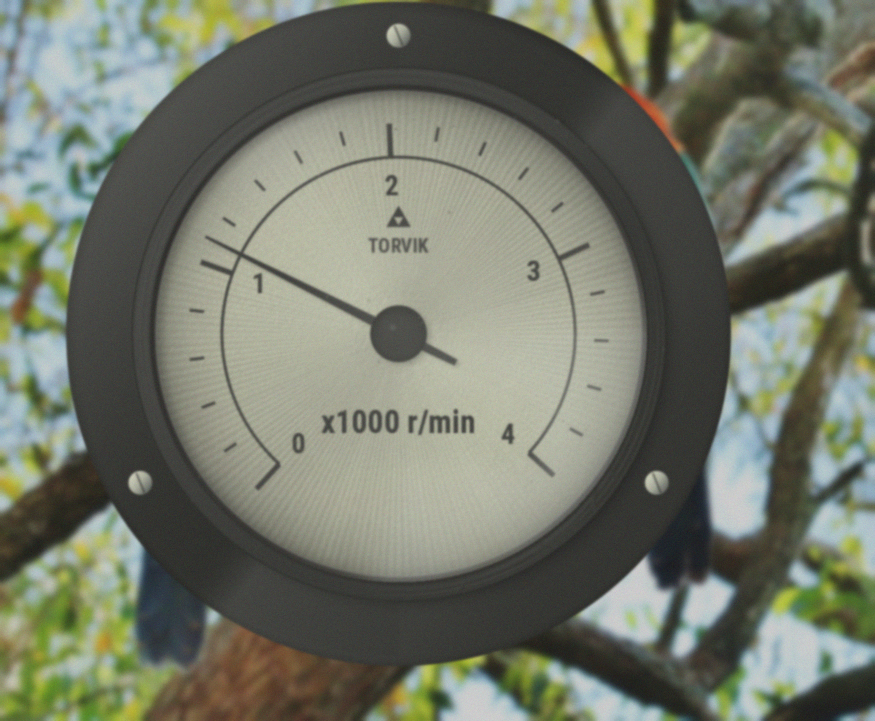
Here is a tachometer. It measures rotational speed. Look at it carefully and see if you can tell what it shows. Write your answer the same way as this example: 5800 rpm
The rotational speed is 1100 rpm
